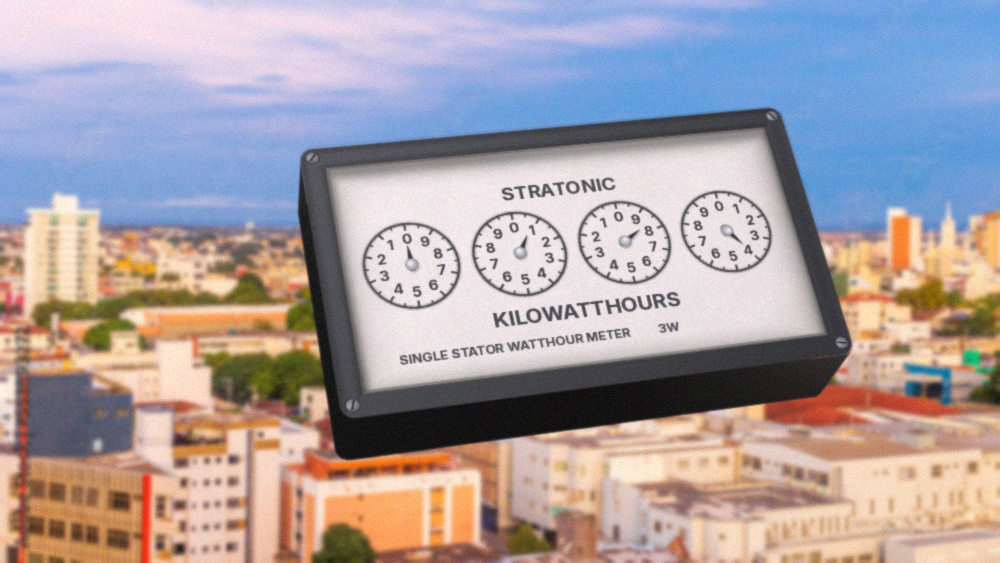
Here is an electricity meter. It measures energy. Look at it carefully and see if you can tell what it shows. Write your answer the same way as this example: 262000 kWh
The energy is 84 kWh
